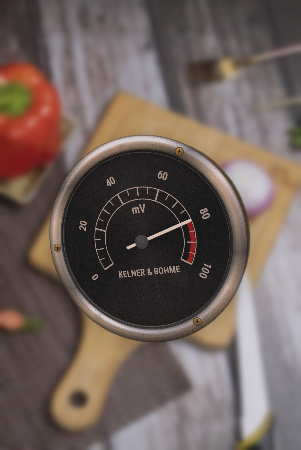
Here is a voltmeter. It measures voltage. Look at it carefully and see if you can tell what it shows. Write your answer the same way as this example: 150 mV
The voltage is 80 mV
